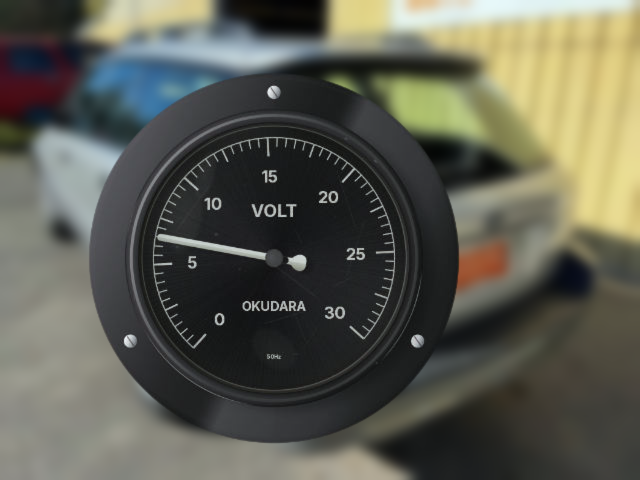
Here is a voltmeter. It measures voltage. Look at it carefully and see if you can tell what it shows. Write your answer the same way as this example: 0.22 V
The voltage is 6.5 V
